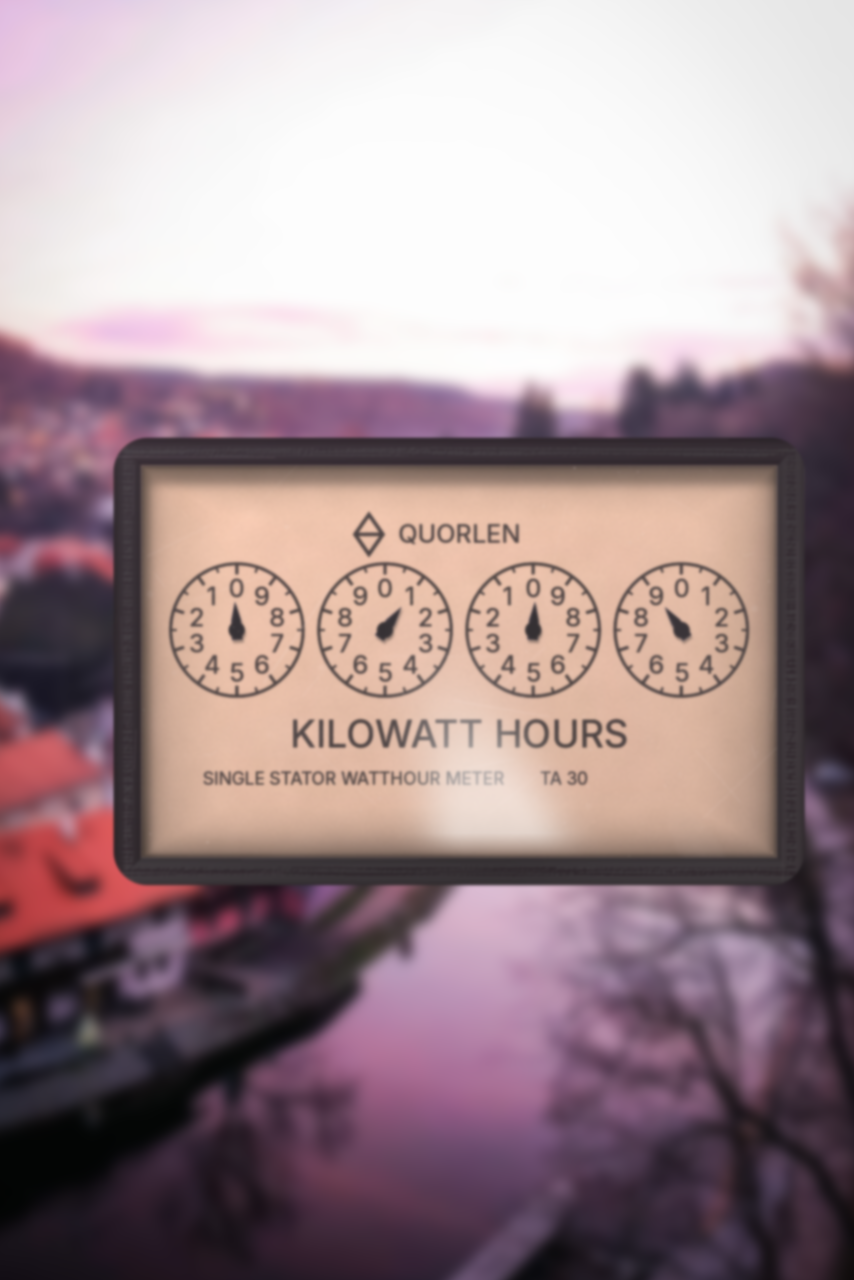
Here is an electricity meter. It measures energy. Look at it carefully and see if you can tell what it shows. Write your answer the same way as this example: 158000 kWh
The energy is 99 kWh
